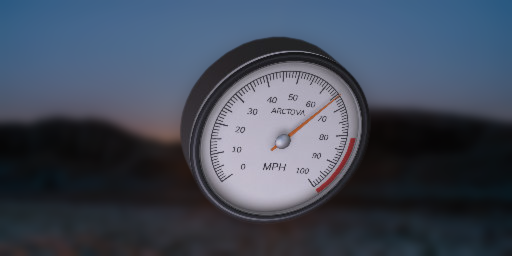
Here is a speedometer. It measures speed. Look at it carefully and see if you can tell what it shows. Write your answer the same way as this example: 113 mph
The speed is 65 mph
